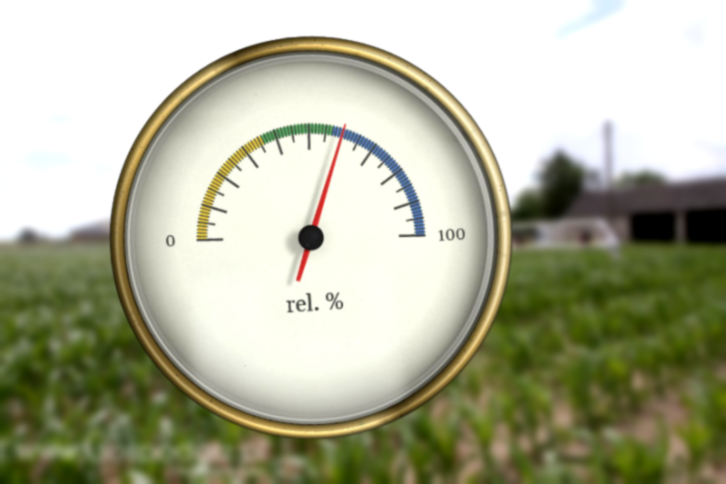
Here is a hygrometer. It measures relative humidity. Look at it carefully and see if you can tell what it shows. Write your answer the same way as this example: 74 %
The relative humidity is 60 %
